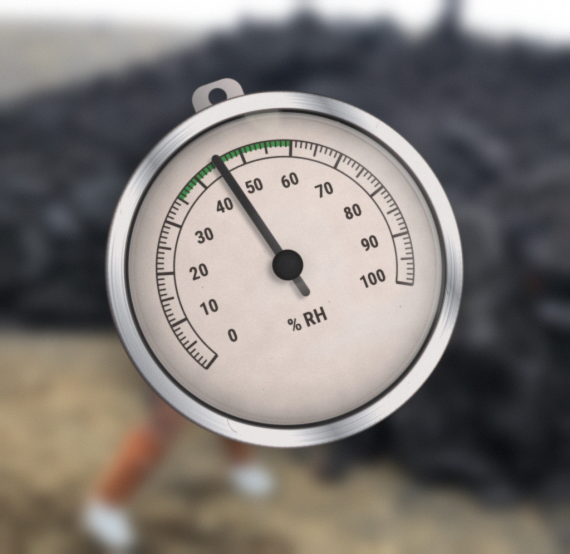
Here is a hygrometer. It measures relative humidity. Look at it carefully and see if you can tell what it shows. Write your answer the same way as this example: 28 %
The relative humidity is 45 %
